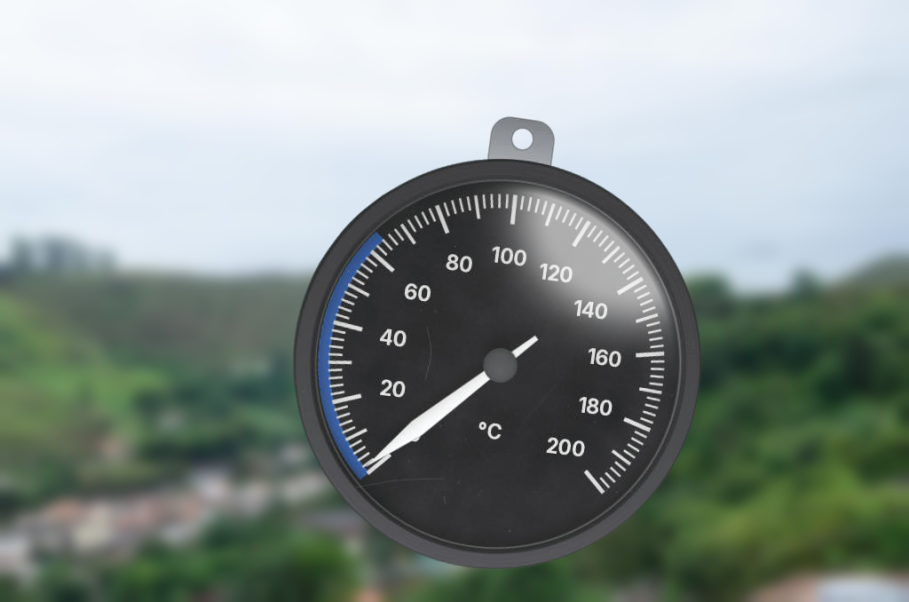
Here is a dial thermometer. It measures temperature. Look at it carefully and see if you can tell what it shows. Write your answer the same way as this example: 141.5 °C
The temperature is 2 °C
